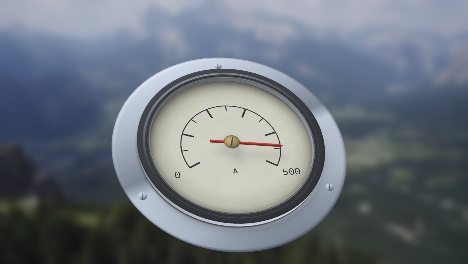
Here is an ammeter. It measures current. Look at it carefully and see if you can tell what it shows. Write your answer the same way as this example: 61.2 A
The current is 450 A
